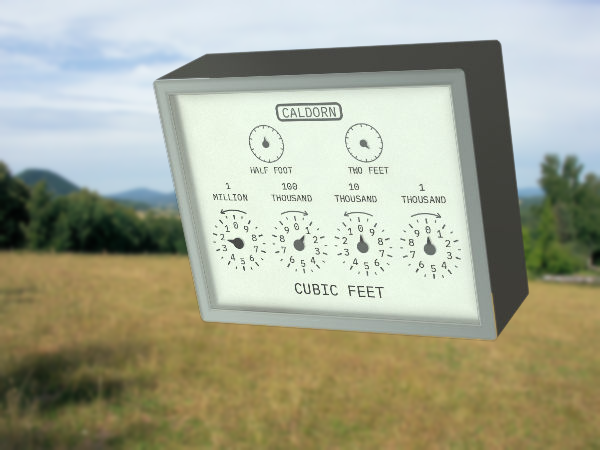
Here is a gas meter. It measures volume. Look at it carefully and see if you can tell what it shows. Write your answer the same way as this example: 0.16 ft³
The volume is 210000 ft³
